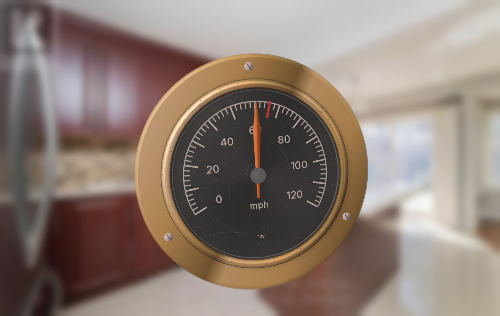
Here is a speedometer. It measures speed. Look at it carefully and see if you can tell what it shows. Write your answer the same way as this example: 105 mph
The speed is 60 mph
